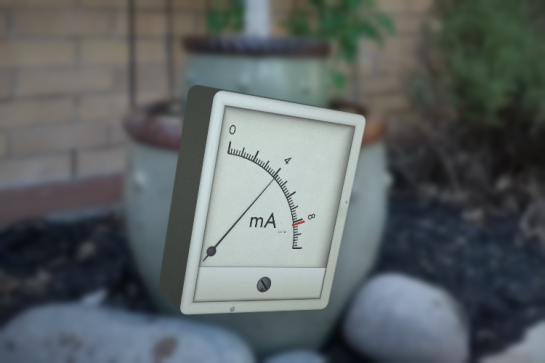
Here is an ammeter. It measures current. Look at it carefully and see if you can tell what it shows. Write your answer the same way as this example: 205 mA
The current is 4 mA
